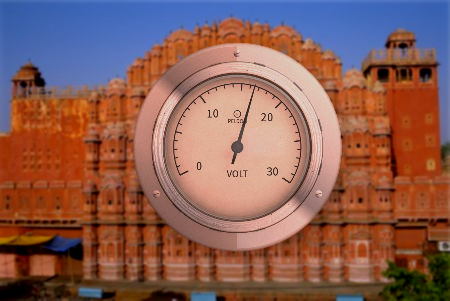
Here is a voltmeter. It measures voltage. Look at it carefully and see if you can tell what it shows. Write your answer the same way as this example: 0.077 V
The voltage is 16.5 V
